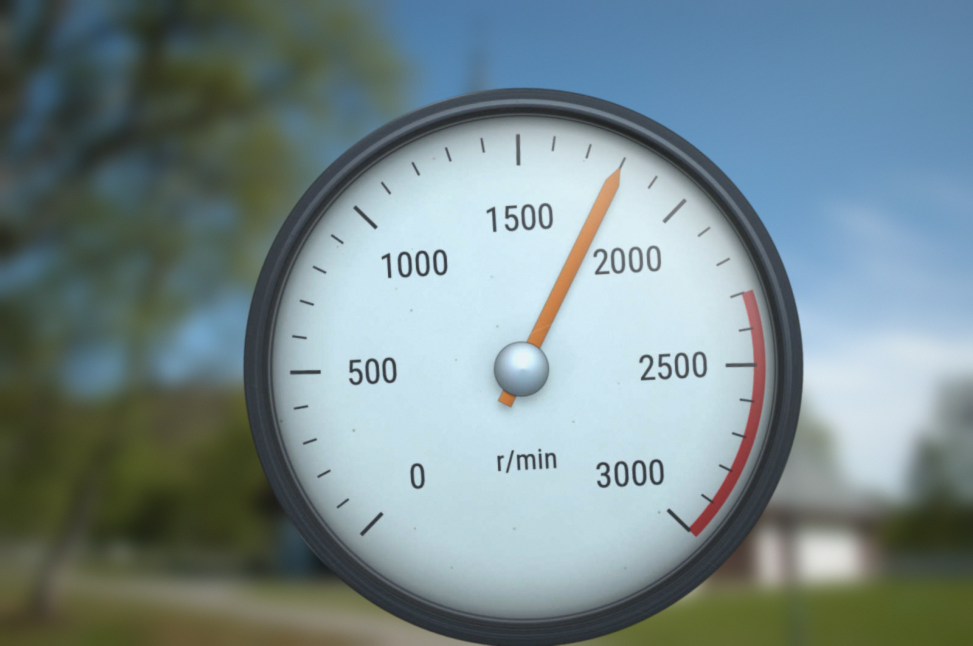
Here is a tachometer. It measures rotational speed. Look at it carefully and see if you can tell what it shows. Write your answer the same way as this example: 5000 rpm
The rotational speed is 1800 rpm
